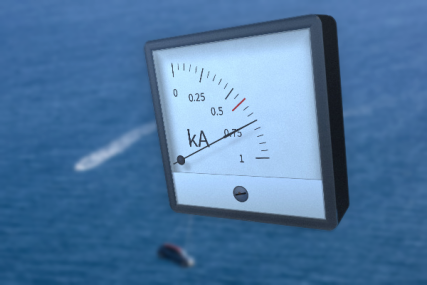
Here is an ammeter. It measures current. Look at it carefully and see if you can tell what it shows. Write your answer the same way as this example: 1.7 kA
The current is 0.75 kA
